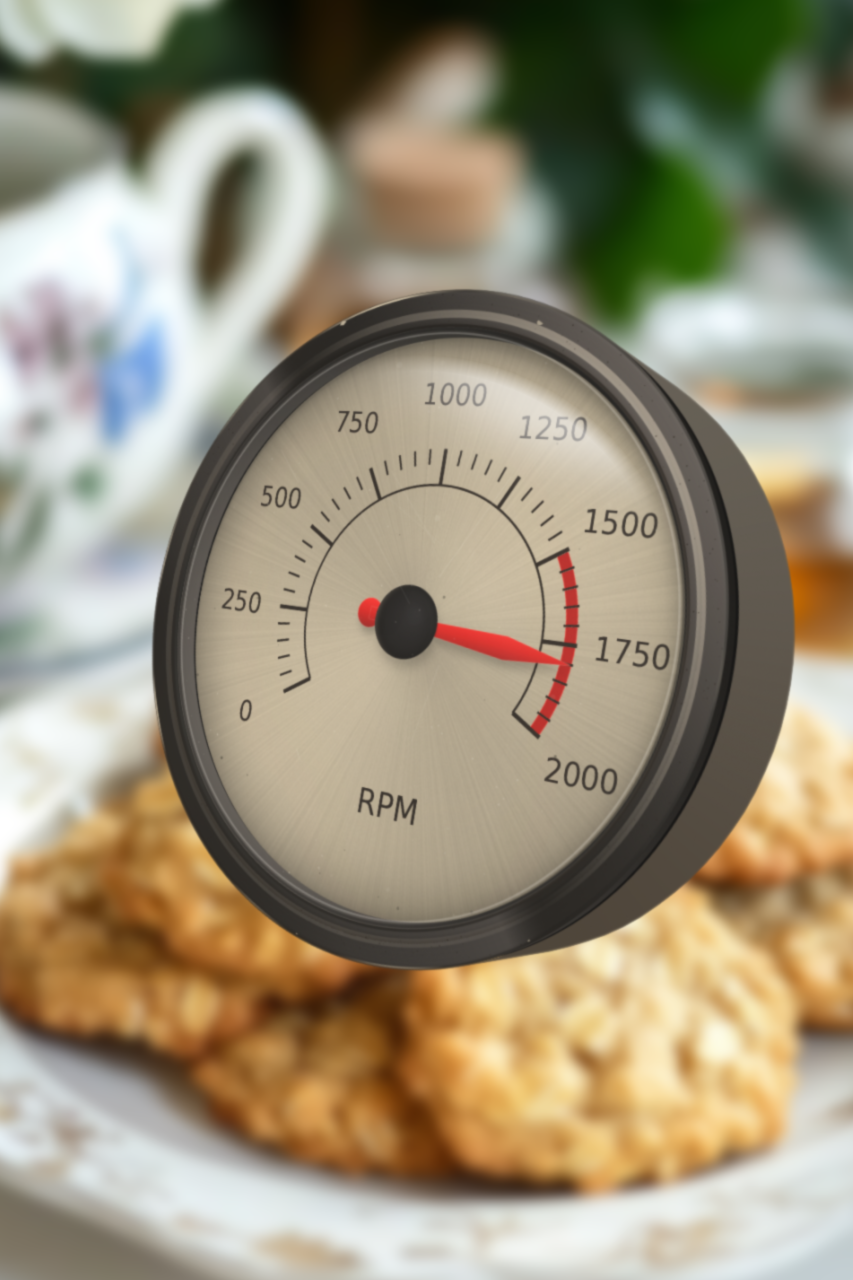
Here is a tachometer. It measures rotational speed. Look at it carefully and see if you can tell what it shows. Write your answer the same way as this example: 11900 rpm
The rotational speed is 1800 rpm
